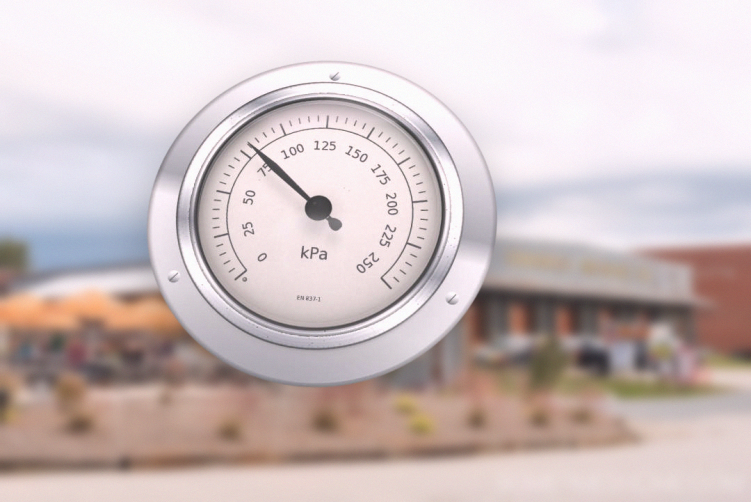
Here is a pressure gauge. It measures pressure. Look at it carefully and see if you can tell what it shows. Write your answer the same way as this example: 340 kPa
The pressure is 80 kPa
